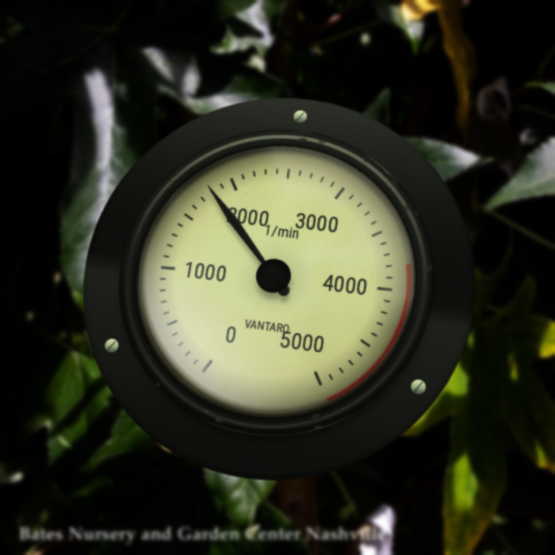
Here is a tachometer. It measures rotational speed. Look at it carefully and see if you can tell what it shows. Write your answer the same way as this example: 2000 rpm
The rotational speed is 1800 rpm
